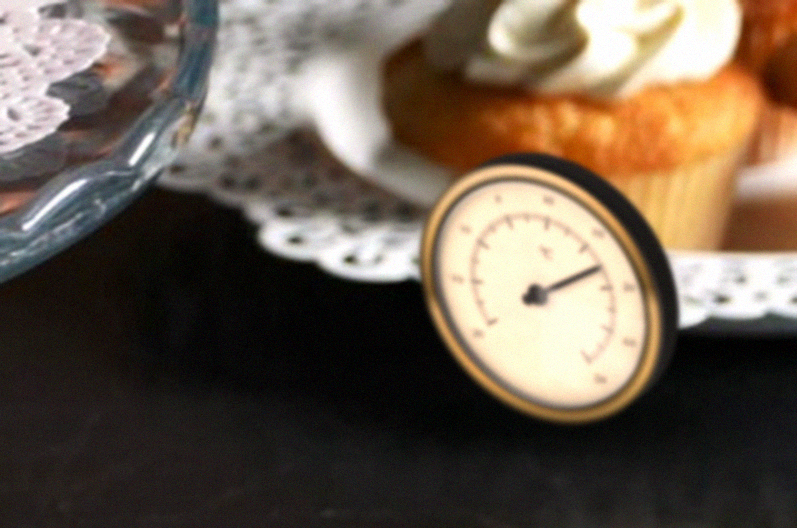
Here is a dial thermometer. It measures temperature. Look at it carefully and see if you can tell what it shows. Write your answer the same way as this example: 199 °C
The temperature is 25 °C
